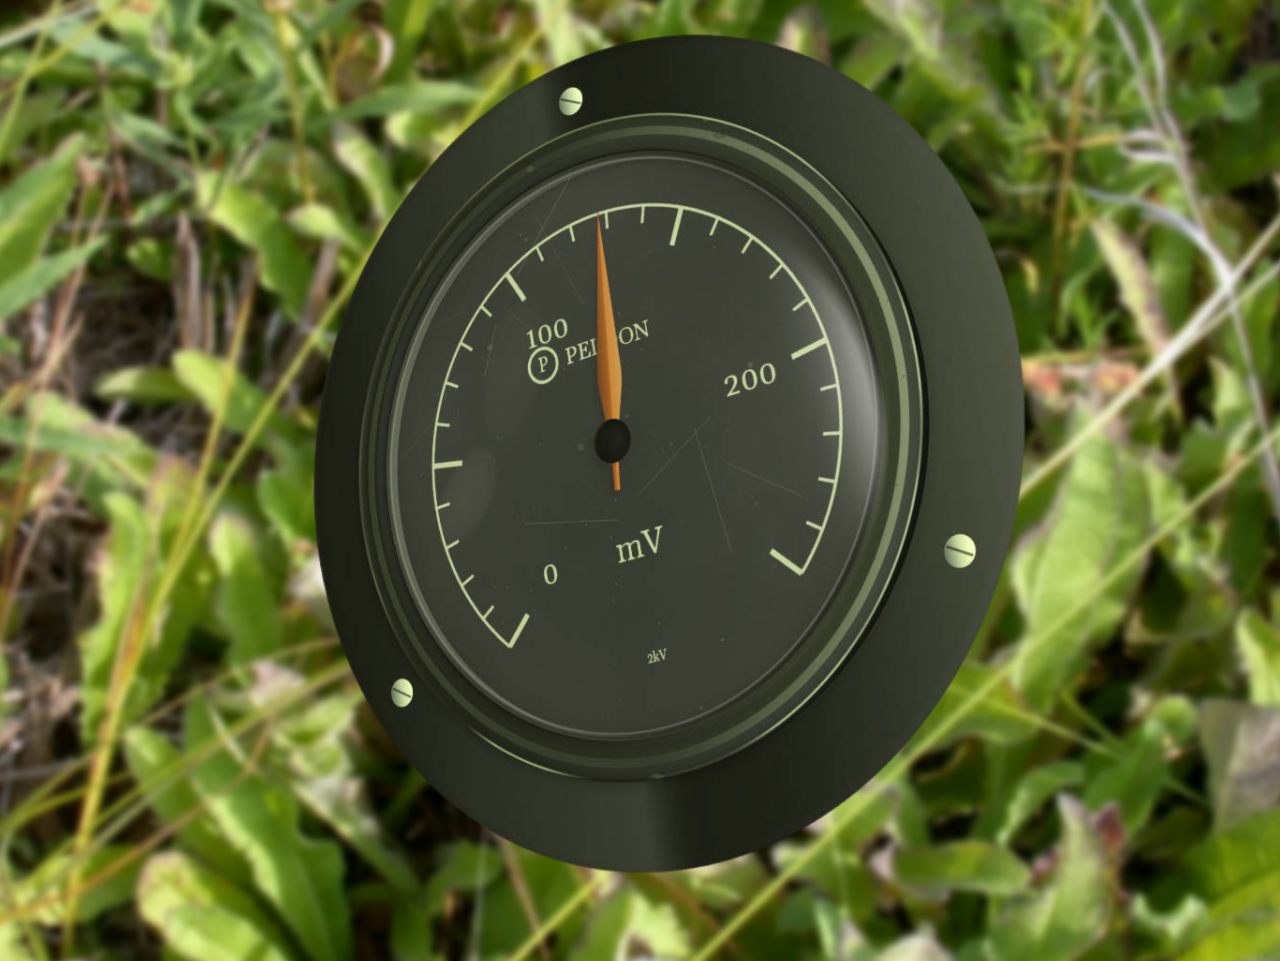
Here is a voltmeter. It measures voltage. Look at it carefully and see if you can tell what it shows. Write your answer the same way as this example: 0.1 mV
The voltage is 130 mV
